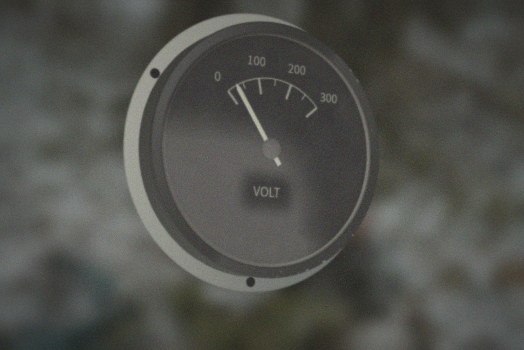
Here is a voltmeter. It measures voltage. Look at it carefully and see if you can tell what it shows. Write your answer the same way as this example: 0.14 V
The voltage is 25 V
